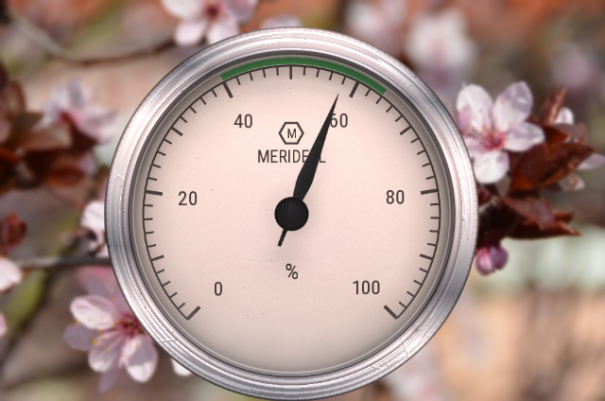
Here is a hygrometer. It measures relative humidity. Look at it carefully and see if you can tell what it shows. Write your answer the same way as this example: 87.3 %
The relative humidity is 58 %
